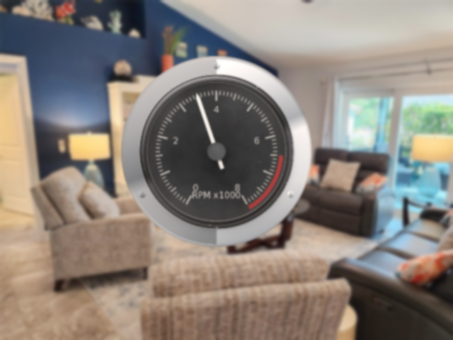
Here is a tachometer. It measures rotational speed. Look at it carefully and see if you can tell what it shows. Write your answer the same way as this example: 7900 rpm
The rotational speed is 3500 rpm
